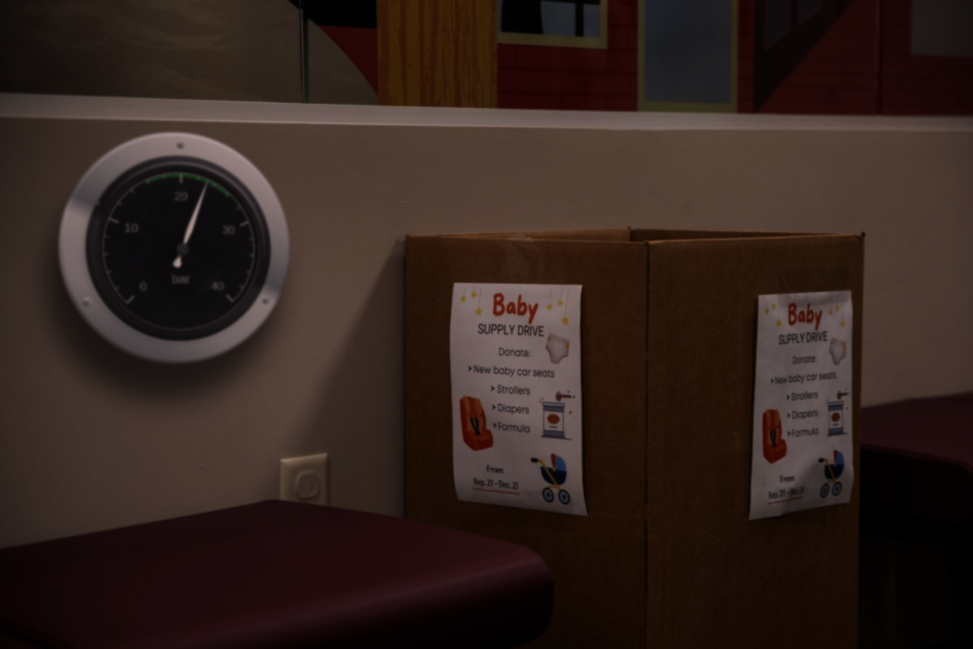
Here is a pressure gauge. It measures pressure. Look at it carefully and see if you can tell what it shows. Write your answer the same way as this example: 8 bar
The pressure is 23 bar
